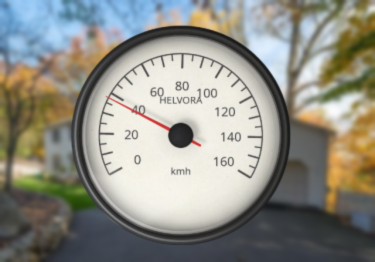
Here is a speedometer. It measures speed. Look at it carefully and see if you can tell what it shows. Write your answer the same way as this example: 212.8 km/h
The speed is 37.5 km/h
